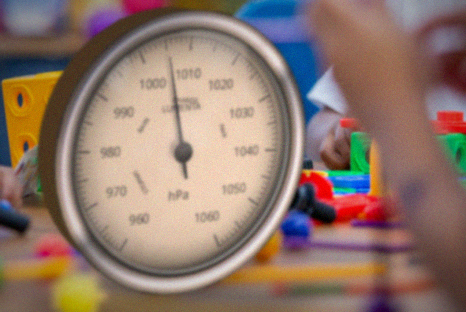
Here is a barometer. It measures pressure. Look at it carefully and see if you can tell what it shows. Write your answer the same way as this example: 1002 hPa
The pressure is 1005 hPa
